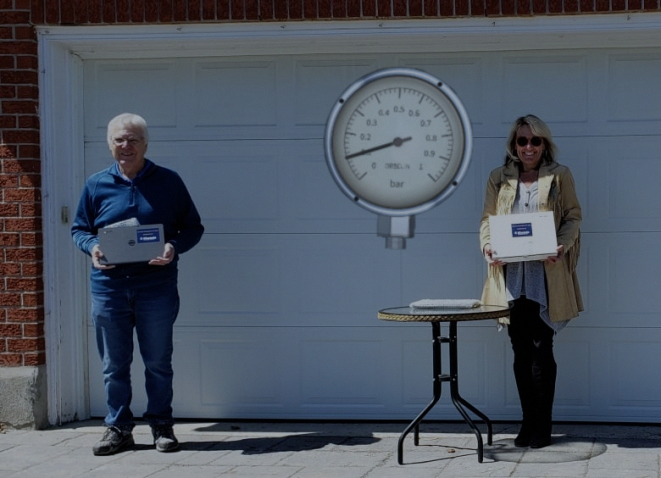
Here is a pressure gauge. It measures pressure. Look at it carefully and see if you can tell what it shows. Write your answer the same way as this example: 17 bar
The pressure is 0.1 bar
